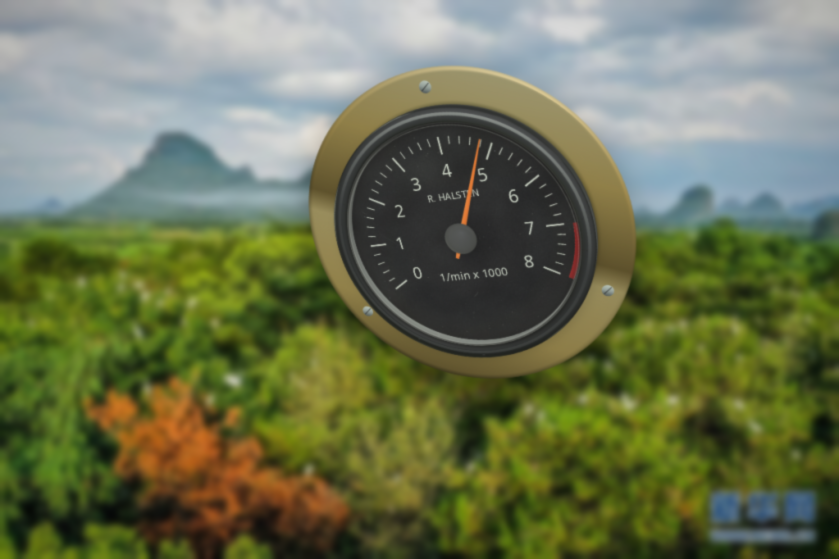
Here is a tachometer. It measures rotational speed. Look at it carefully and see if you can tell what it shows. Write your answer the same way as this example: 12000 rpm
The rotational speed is 4800 rpm
